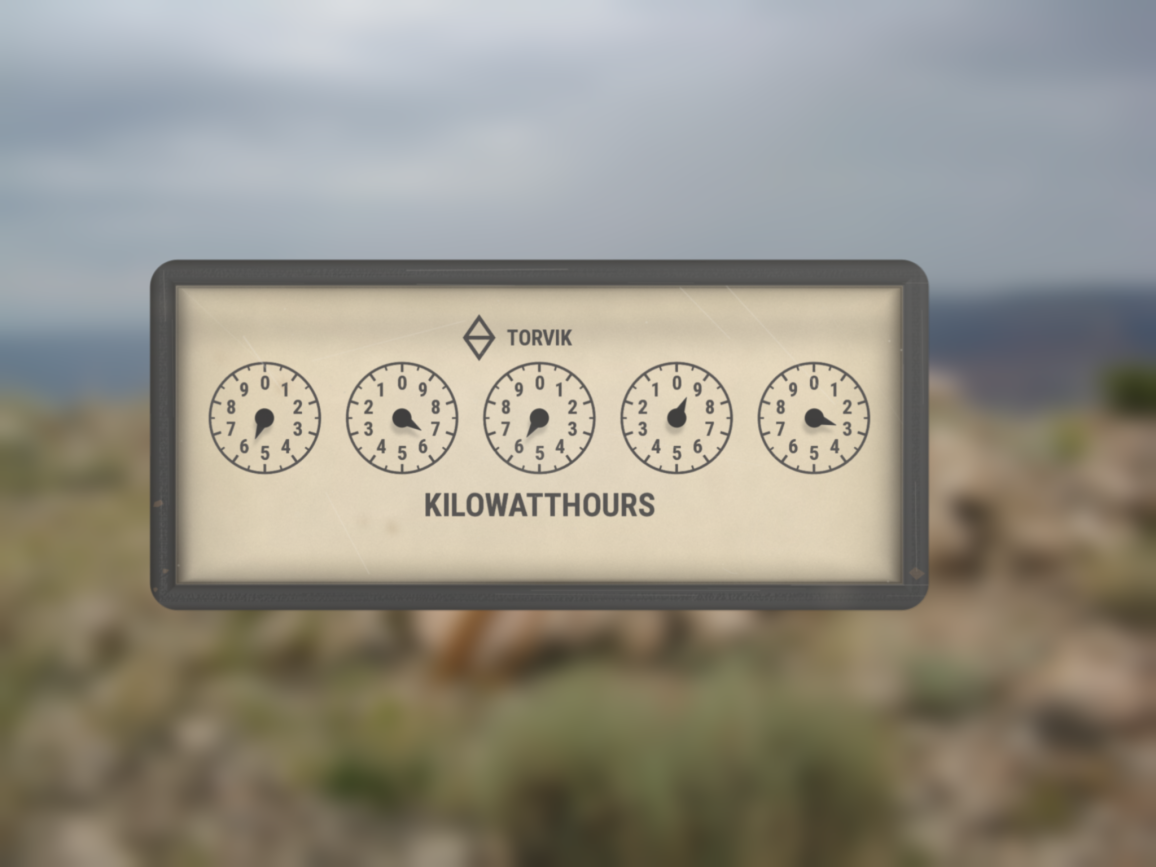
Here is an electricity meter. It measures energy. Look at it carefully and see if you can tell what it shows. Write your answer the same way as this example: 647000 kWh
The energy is 56593 kWh
